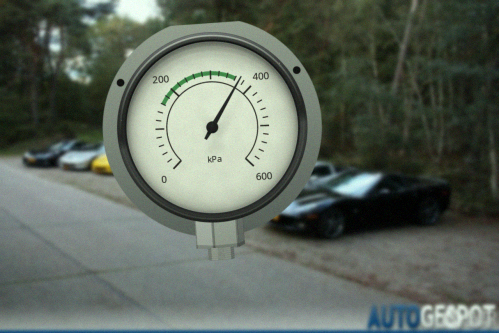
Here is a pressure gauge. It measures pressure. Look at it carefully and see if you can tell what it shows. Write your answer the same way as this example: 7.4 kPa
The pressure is 370 kPa
